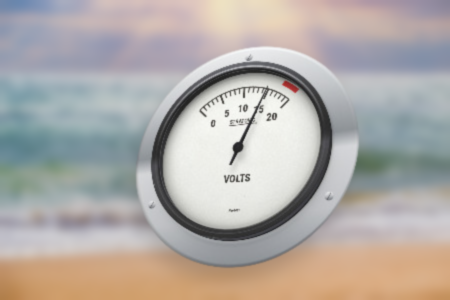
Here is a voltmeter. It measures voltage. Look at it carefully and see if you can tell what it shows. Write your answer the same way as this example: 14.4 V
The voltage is 15 V
